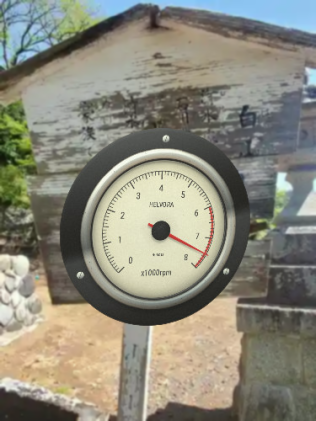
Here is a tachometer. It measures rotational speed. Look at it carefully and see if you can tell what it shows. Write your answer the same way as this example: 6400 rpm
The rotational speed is 7500 rpm
